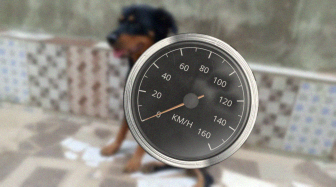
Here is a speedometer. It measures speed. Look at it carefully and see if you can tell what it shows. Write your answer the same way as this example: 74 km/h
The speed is 0 km/h
